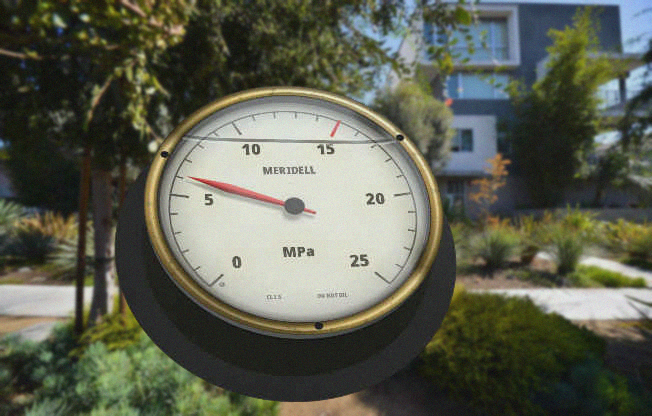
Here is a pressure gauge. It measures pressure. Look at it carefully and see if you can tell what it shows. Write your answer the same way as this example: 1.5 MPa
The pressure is 6 MPa
